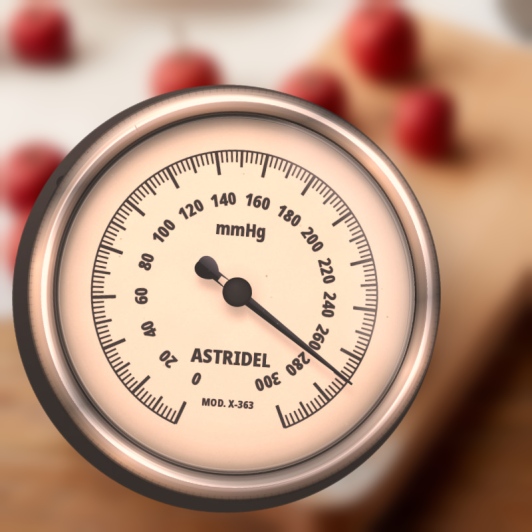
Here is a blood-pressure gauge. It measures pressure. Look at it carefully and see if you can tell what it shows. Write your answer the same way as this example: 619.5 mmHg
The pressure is 270 mmHg
